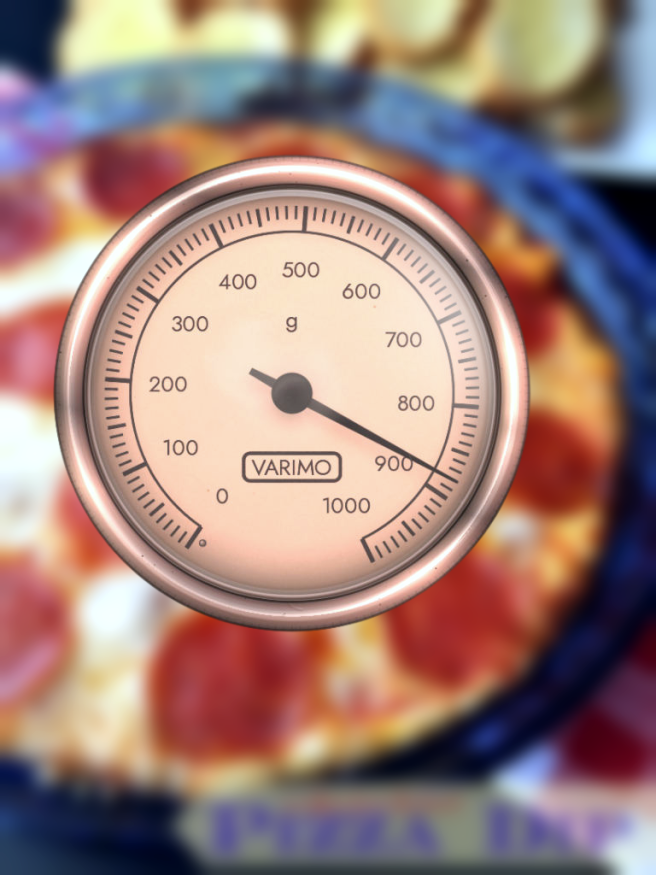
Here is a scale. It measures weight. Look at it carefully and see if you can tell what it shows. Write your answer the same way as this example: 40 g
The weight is 880 g
